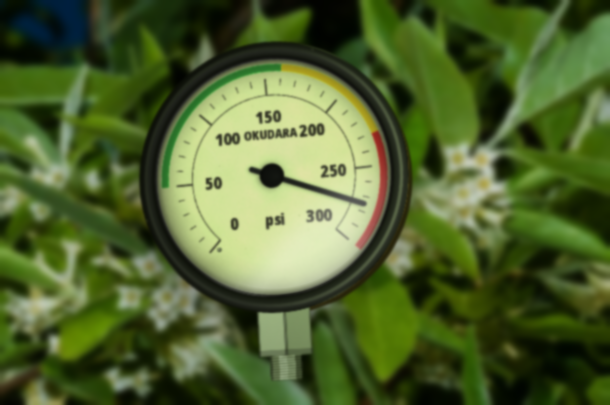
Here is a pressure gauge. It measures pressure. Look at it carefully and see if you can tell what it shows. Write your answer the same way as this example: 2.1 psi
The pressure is 275 psi
